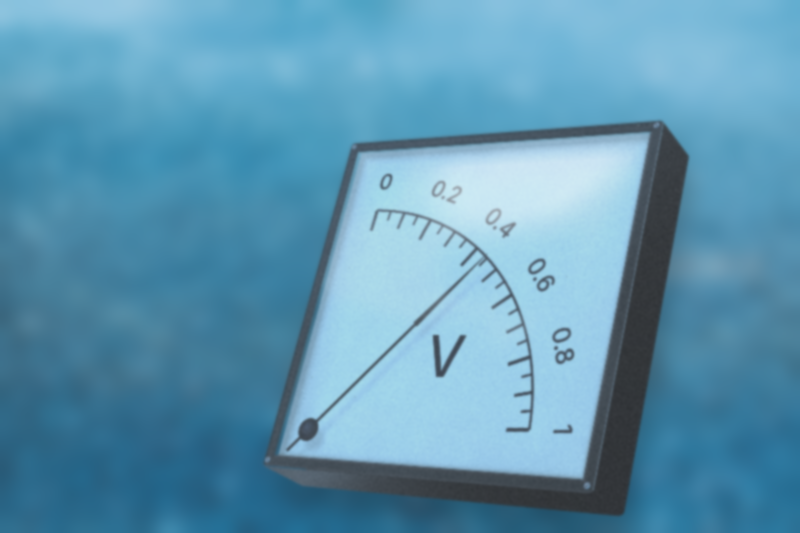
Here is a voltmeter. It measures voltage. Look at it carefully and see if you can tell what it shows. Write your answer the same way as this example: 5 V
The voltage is 0.45 V
